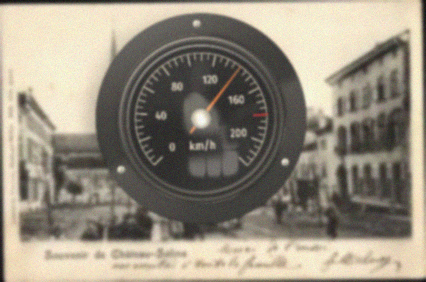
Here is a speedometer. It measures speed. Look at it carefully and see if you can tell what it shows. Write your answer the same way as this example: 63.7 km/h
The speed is 140 km/h
